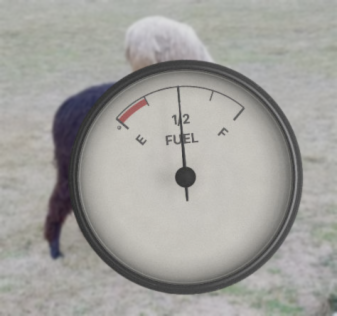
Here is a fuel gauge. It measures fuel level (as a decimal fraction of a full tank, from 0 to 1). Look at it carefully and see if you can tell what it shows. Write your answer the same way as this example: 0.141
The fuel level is 0.5
